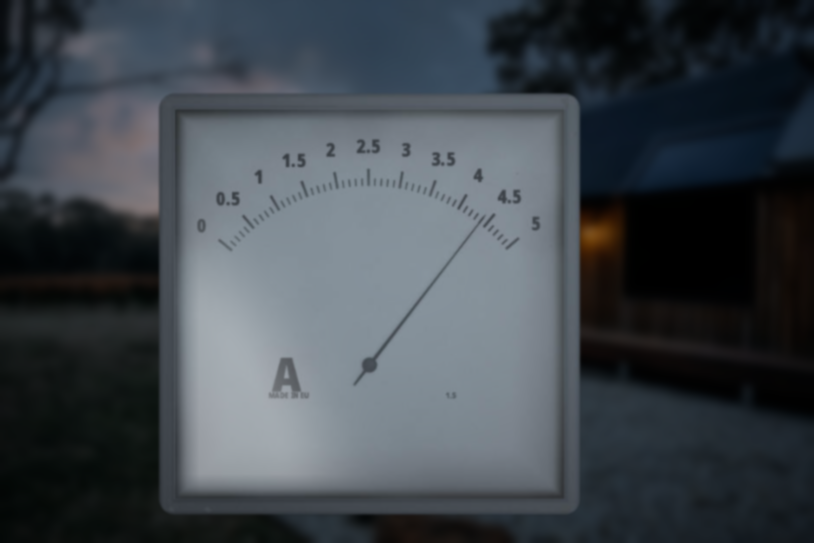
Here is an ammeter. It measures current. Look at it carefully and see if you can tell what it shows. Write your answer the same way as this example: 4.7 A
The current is 4.4 A
